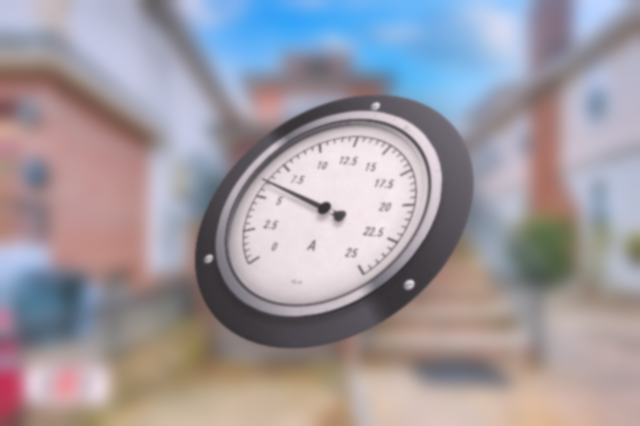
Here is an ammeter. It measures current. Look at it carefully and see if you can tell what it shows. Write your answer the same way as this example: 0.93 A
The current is 6 A
